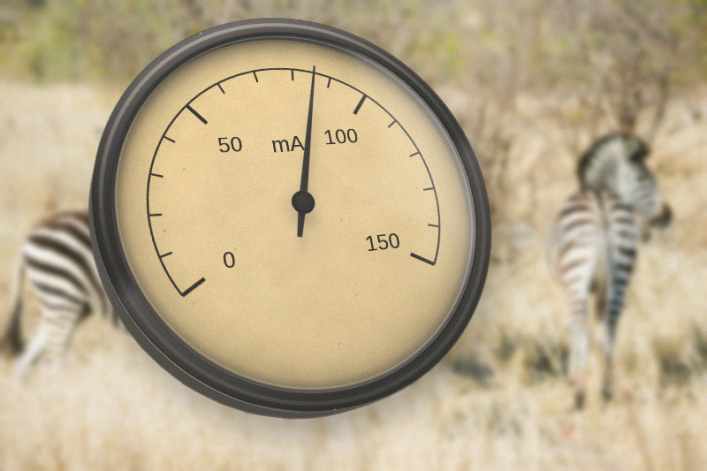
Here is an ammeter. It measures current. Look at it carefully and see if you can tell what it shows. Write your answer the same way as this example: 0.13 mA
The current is 85 mA
